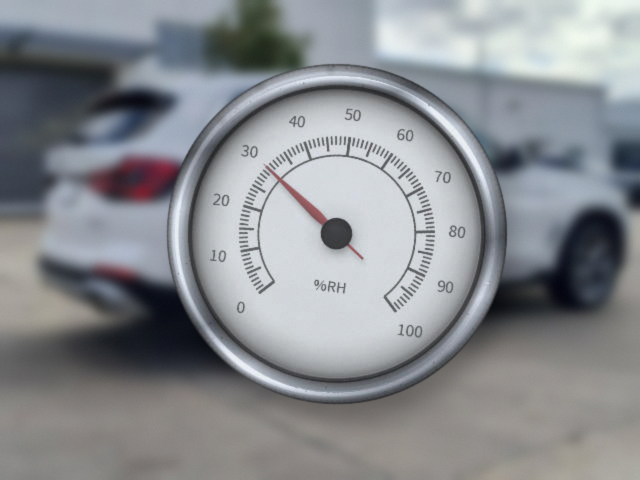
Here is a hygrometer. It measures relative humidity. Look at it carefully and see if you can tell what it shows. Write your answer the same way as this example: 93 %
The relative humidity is 30 %
